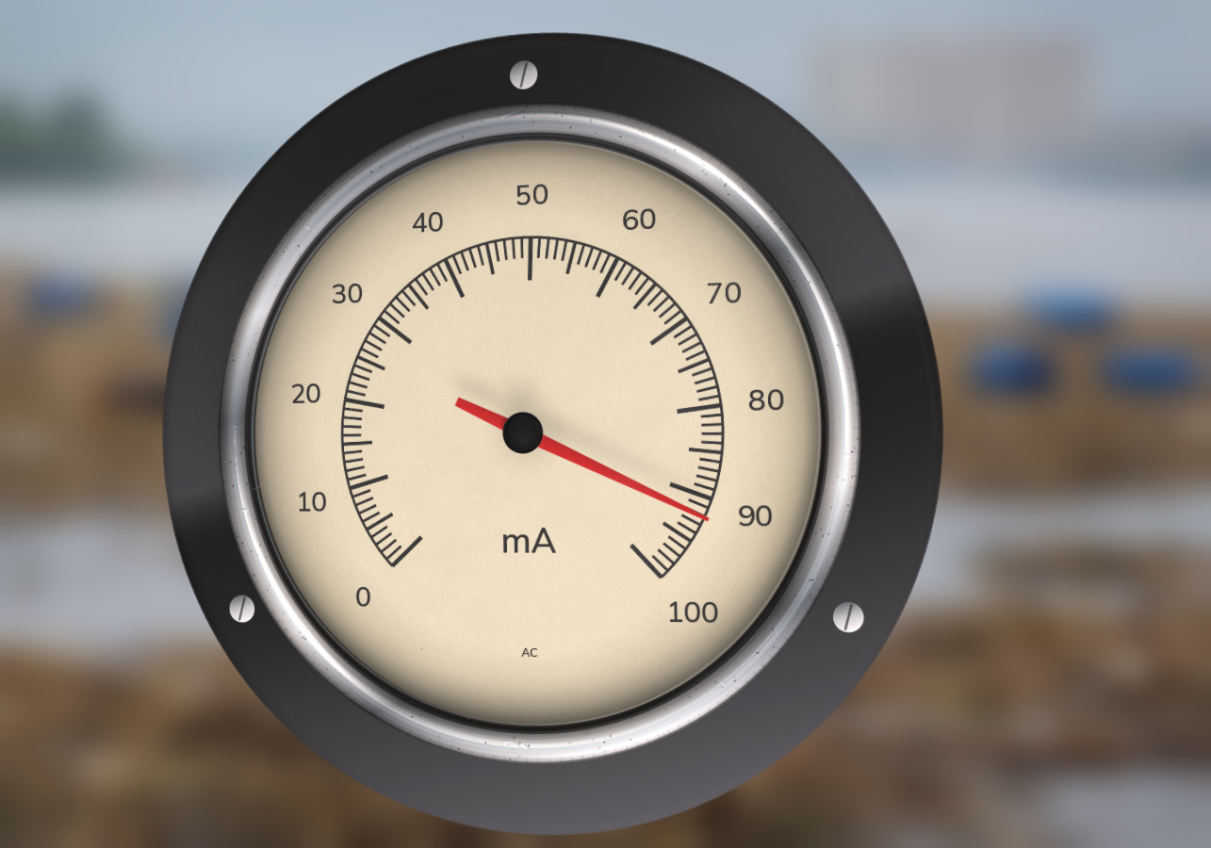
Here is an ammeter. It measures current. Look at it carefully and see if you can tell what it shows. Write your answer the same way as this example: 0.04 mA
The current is 92 mA
